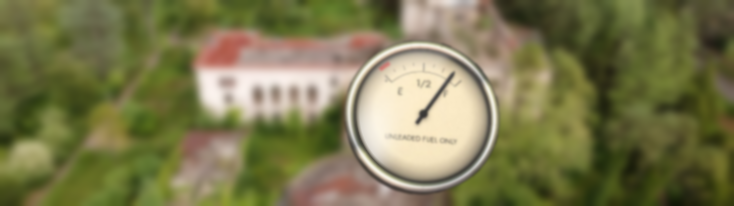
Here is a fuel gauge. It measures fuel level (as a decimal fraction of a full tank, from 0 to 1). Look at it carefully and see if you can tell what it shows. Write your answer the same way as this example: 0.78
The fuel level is 0.875
